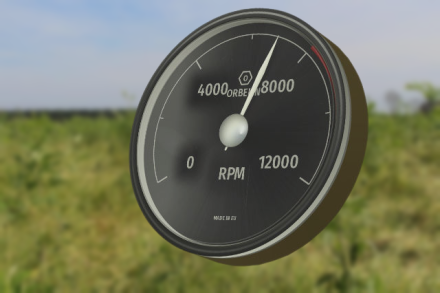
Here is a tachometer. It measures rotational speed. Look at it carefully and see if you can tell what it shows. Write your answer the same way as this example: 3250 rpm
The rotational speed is 7000 rpm
